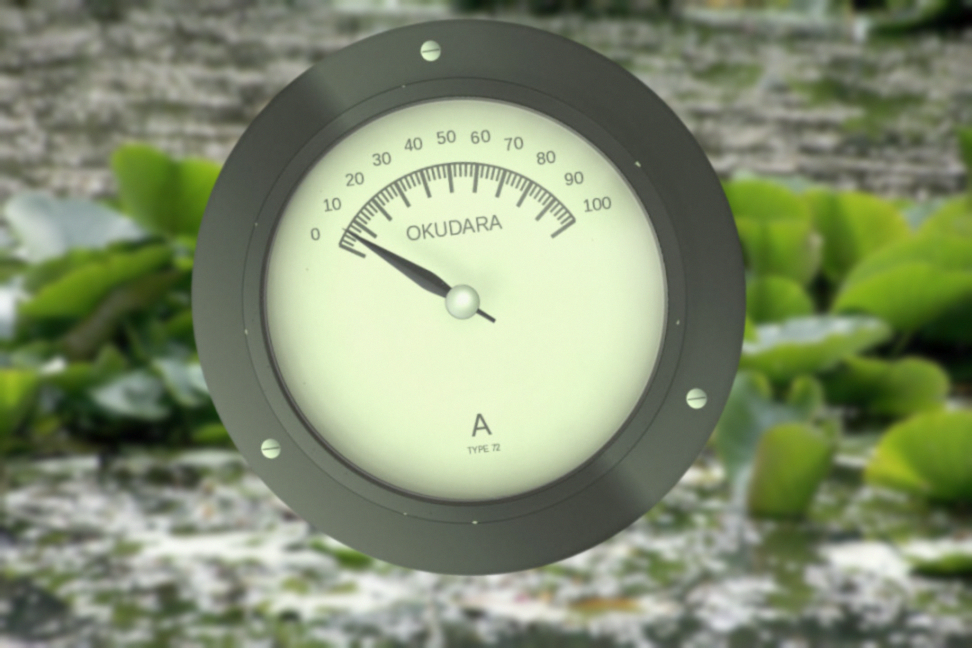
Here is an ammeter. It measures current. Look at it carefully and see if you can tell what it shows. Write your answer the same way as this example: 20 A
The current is 6 A
